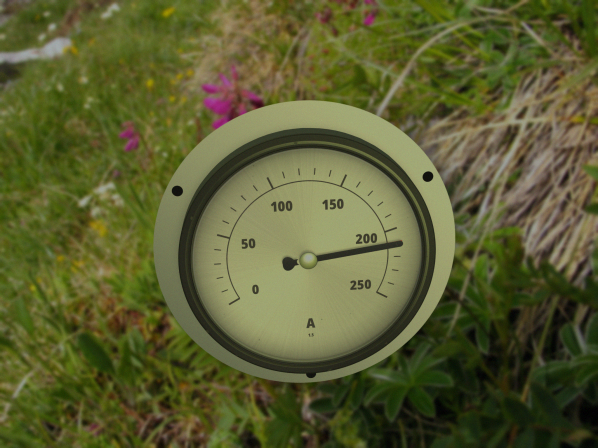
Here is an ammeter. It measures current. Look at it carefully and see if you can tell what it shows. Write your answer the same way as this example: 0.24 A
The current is 210 A
